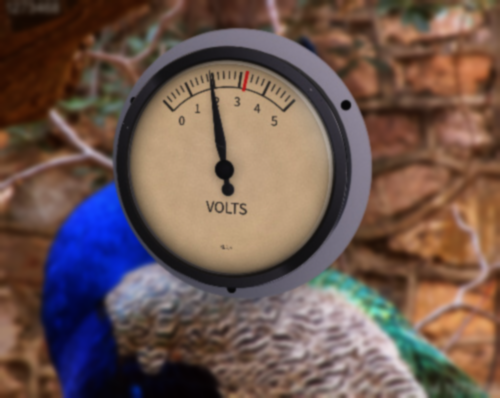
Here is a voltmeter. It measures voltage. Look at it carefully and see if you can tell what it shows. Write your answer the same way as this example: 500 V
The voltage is 2 V
